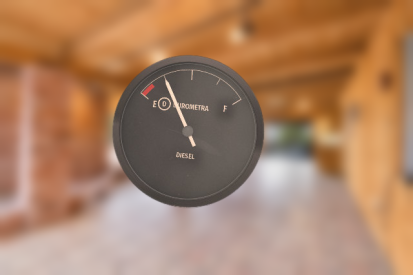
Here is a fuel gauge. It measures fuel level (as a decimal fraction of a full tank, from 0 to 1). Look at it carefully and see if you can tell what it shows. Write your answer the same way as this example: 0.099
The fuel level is 0.25
